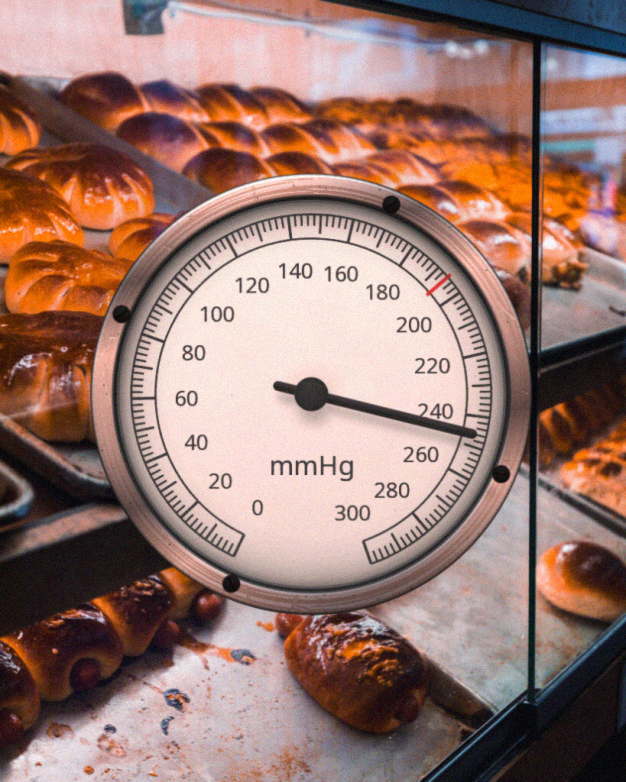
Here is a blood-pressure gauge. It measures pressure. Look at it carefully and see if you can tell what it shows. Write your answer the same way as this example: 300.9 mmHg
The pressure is 246 mmHg
